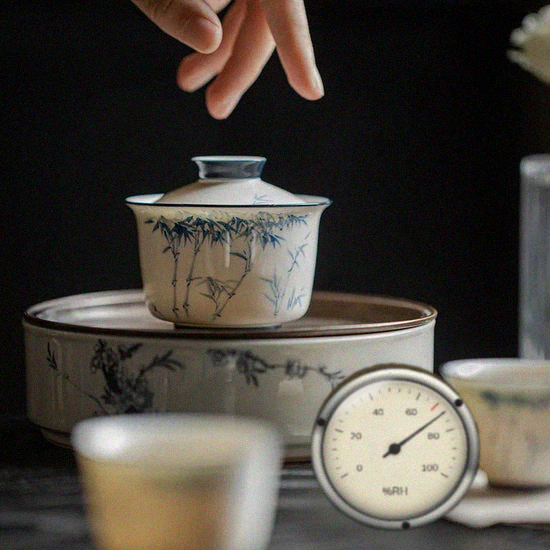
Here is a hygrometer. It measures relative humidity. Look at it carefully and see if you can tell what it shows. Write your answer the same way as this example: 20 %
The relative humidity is 72 %
